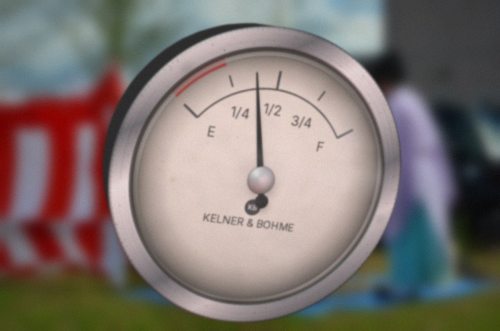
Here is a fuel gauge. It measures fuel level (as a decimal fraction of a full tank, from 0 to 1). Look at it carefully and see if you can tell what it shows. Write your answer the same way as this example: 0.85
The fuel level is 0.375
